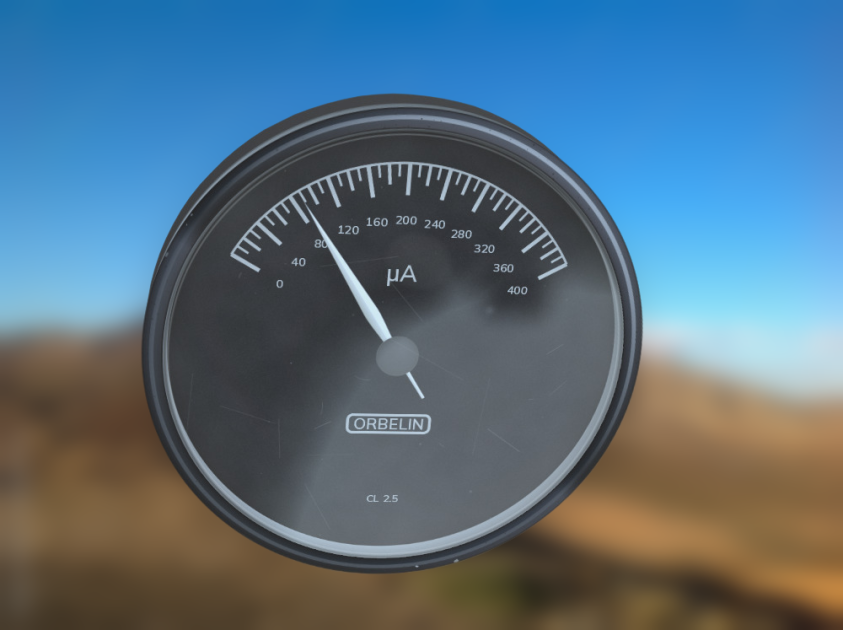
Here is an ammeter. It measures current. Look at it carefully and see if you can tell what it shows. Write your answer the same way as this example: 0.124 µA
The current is 90 µA
